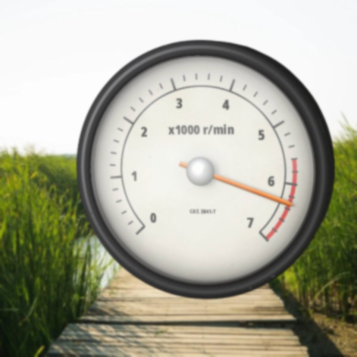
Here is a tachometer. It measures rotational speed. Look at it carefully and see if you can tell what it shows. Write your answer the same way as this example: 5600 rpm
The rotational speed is 6300 rpm
